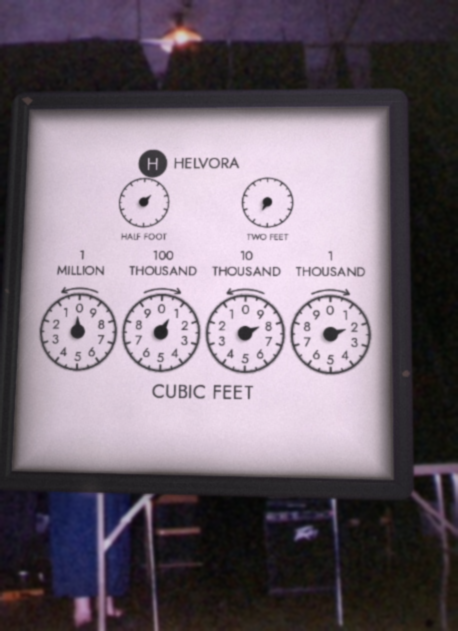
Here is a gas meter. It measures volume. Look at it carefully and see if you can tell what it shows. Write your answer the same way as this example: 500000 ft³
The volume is 8200 ft³
